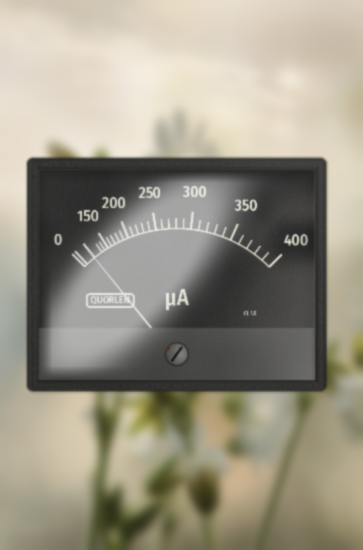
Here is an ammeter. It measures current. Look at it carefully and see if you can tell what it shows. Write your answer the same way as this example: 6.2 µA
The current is 100 µA
